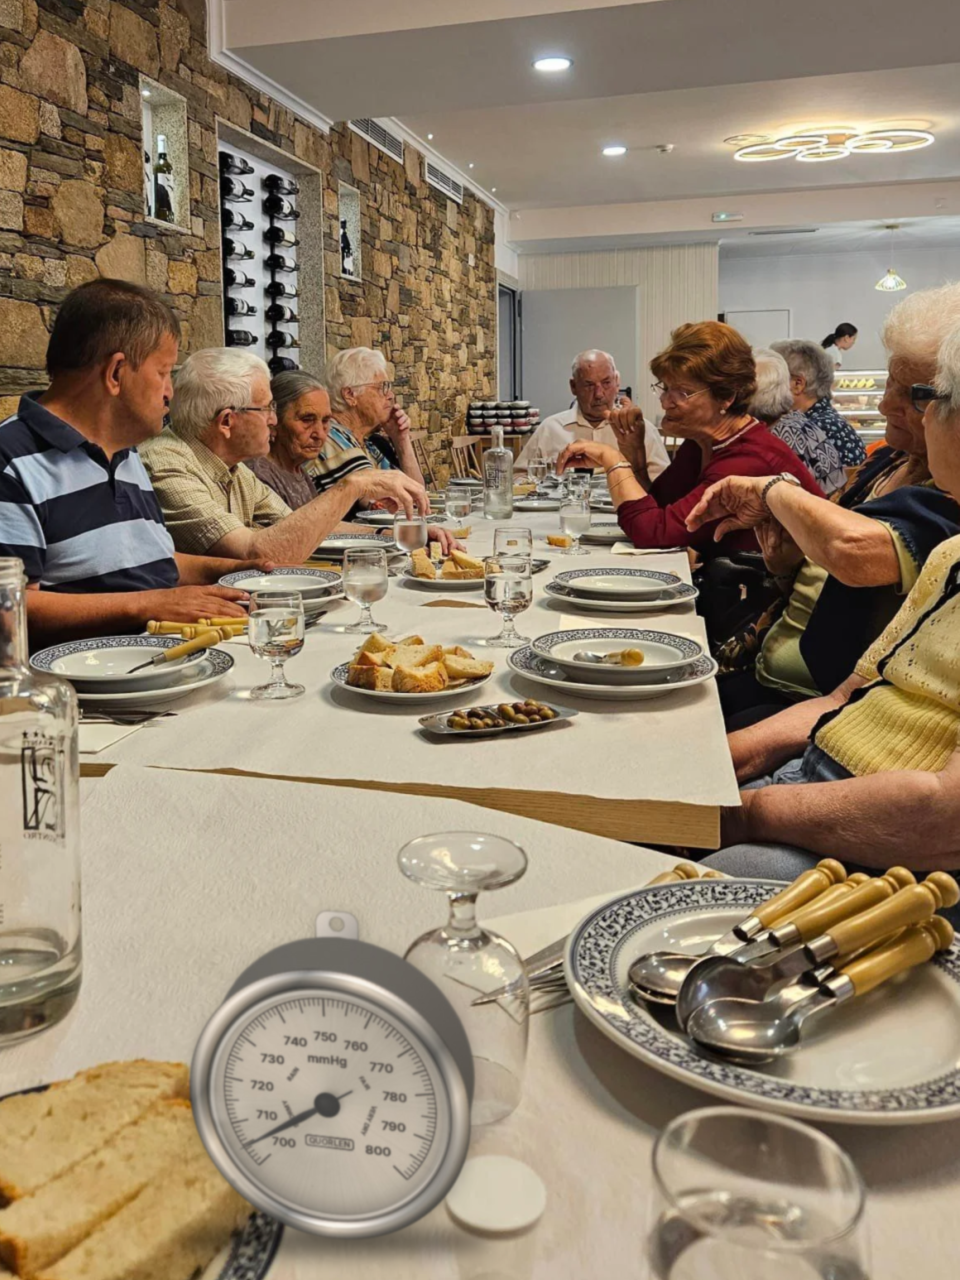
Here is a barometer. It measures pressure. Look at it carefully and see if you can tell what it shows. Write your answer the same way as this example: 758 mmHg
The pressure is 705 mmHg
